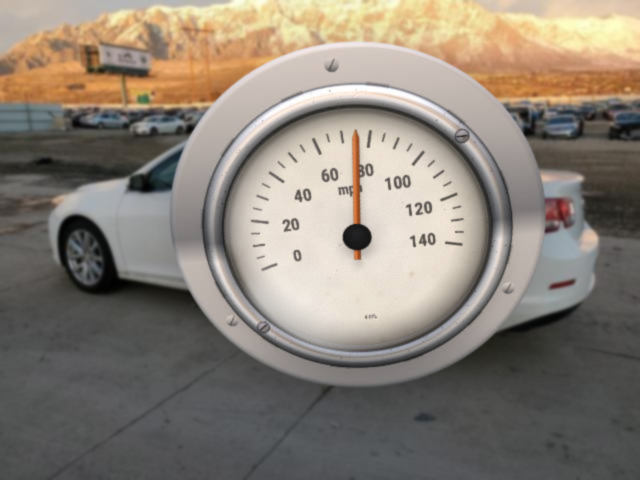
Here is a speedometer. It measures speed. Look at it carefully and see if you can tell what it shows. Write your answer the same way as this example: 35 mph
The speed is 75 mph
